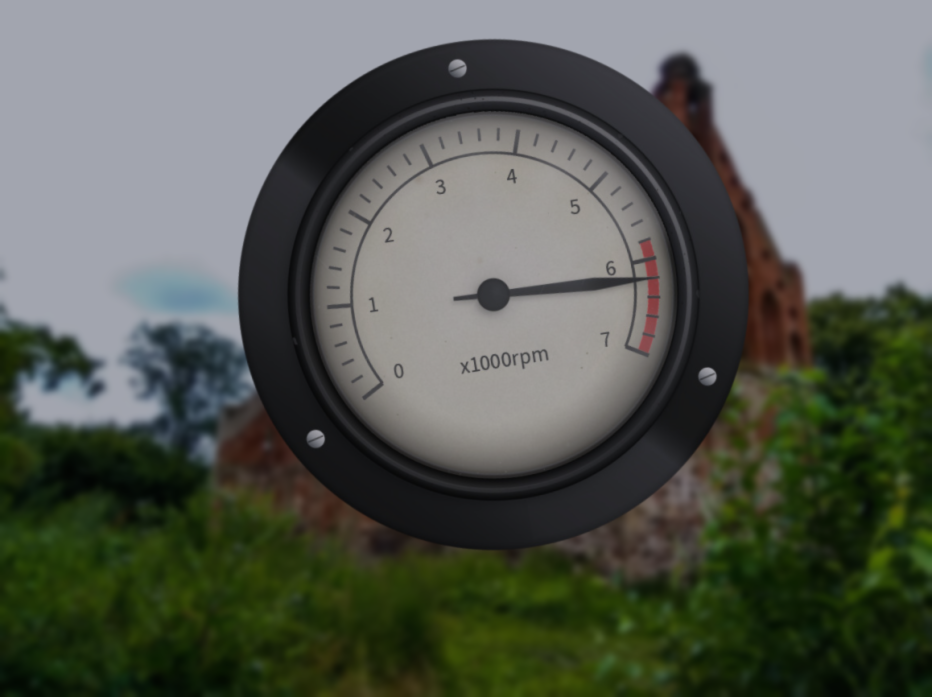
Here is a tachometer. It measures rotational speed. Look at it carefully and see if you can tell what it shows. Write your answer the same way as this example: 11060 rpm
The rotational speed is 6200 rpm
